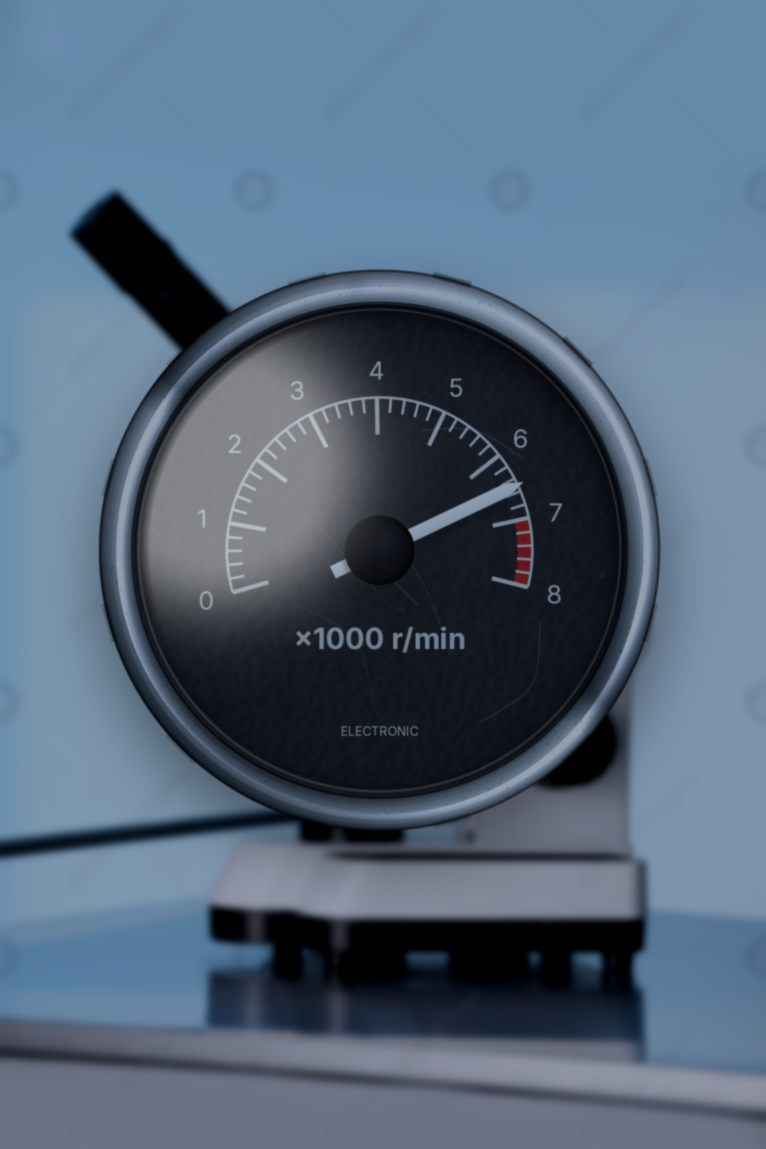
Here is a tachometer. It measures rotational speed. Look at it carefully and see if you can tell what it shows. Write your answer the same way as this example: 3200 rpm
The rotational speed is 6500 rpm
